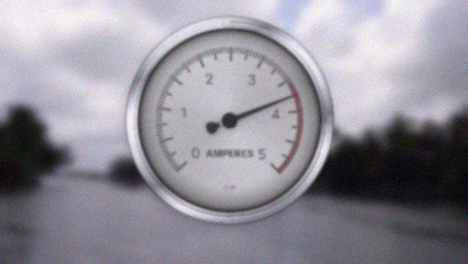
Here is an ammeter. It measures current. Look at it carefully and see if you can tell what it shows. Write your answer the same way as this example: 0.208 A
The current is 3.75 A
